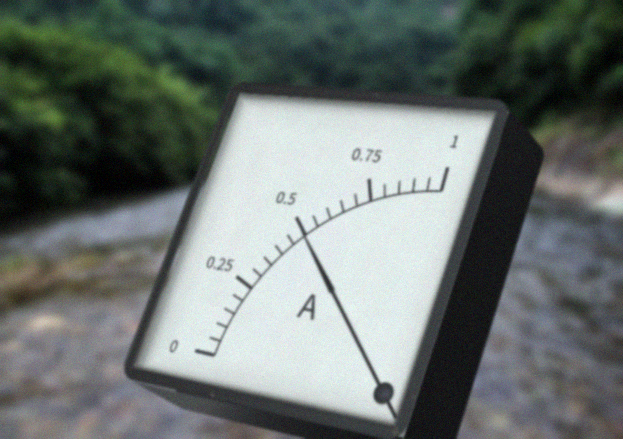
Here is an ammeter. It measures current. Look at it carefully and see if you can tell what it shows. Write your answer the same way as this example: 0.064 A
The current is 0.5 A
